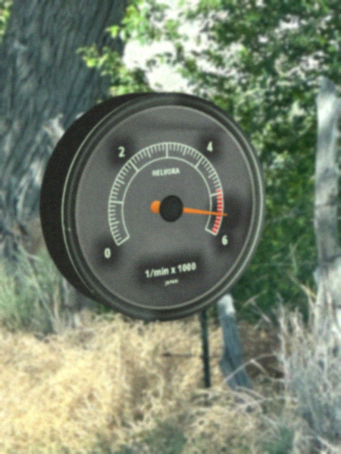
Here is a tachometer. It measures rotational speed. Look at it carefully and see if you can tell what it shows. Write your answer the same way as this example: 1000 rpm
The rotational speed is 5500 rpm
